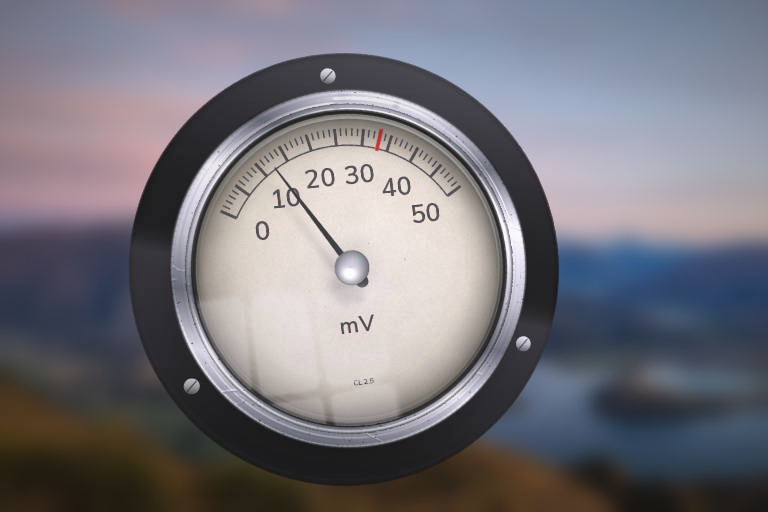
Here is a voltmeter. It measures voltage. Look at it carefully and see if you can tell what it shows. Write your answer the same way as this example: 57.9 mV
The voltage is 12 mV
